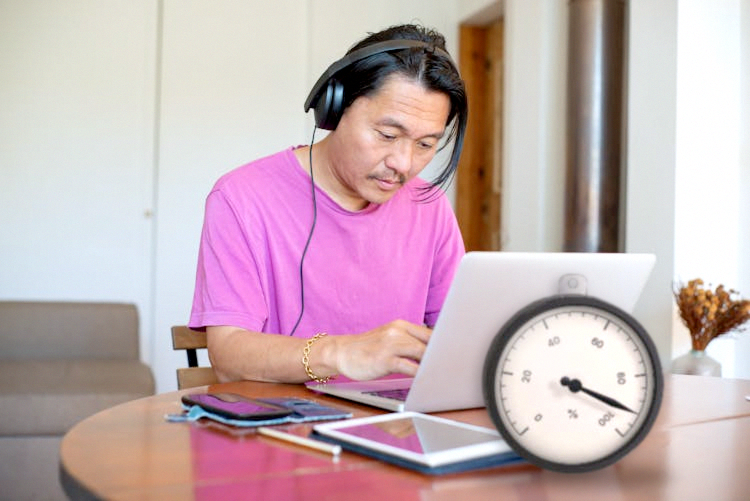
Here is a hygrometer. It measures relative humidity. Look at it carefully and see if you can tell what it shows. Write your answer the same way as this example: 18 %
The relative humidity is 92 %
